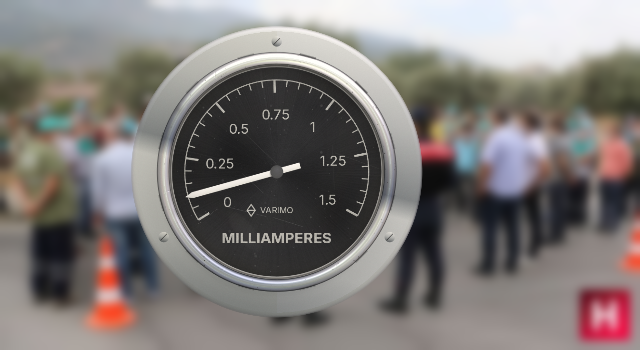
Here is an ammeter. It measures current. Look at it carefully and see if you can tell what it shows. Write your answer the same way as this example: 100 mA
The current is 0.1 mA
